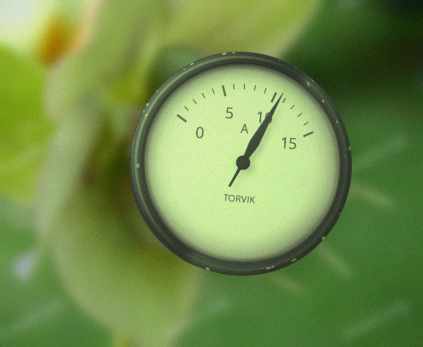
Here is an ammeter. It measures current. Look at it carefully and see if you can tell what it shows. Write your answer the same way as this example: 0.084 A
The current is 10.5 A
